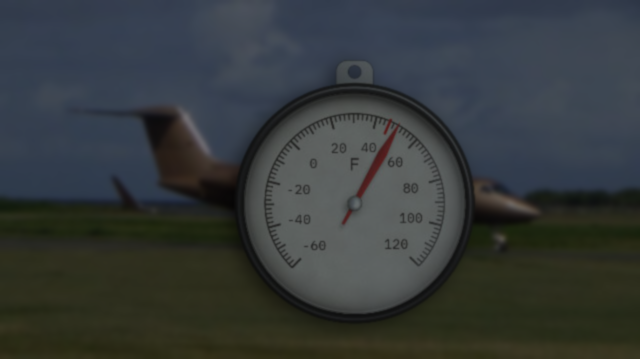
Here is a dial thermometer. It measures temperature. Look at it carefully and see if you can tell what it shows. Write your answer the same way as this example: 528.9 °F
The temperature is 50 °F
